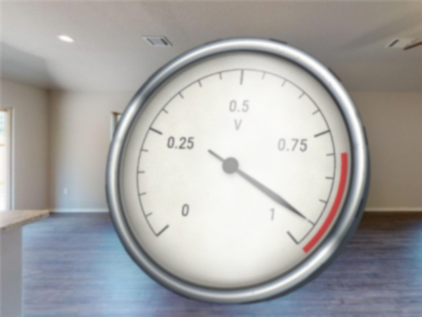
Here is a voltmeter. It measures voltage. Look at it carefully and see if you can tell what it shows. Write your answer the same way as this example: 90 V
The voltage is 0.95 V
